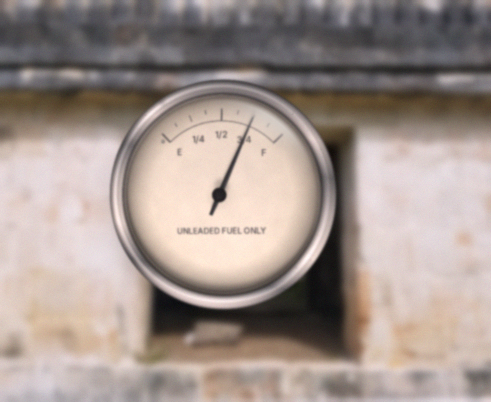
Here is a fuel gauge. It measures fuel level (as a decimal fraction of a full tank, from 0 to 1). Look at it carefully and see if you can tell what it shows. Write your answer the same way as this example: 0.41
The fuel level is 0.75
